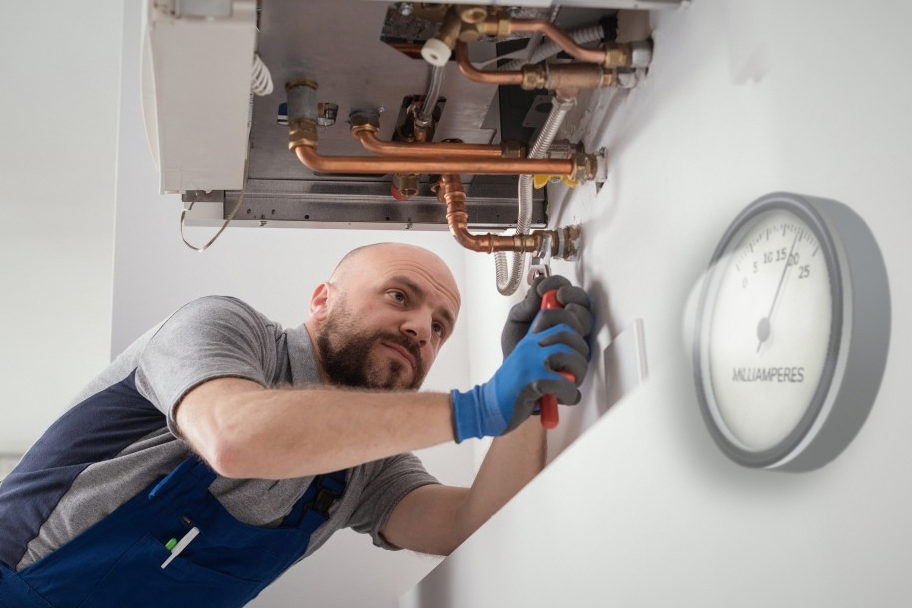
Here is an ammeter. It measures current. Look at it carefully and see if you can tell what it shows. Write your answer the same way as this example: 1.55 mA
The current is 20 mA
